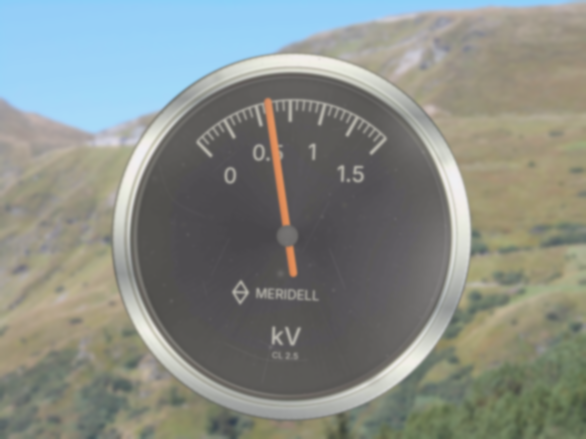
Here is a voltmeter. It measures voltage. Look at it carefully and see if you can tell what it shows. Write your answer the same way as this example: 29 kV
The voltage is 0.6 kV
